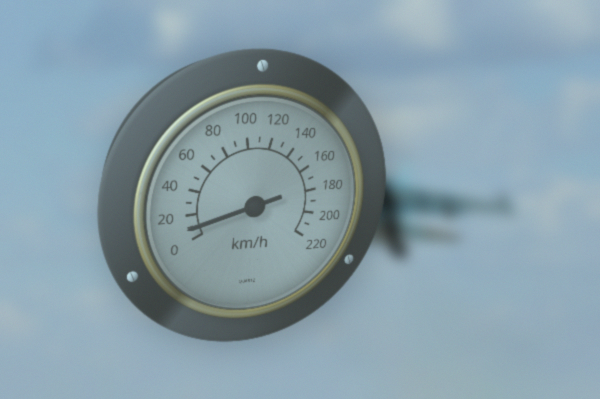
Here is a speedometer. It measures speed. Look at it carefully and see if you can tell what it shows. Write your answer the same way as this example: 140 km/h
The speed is 10 km/h
